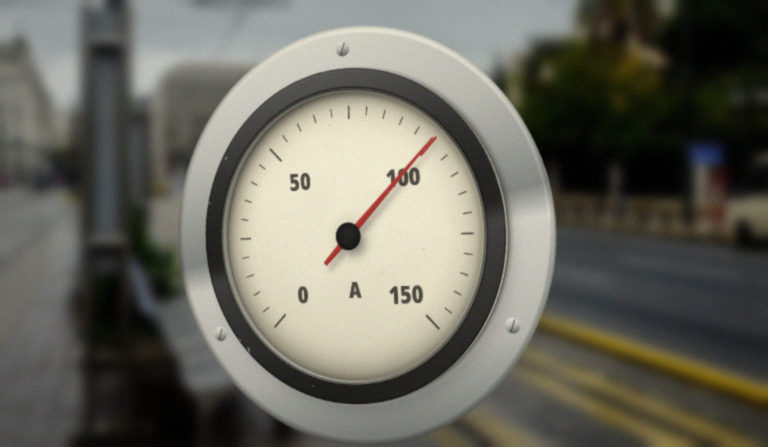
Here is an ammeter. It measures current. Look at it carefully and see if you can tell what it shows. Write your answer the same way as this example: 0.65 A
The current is 100 A
